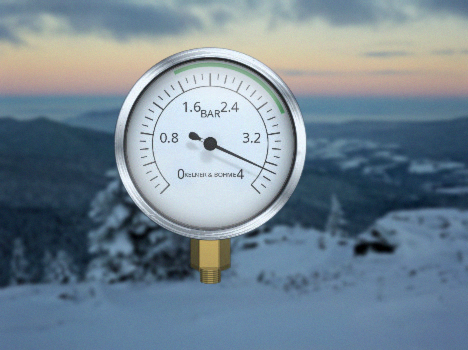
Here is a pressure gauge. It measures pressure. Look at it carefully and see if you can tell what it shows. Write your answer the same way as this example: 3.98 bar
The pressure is 3.7 bar
